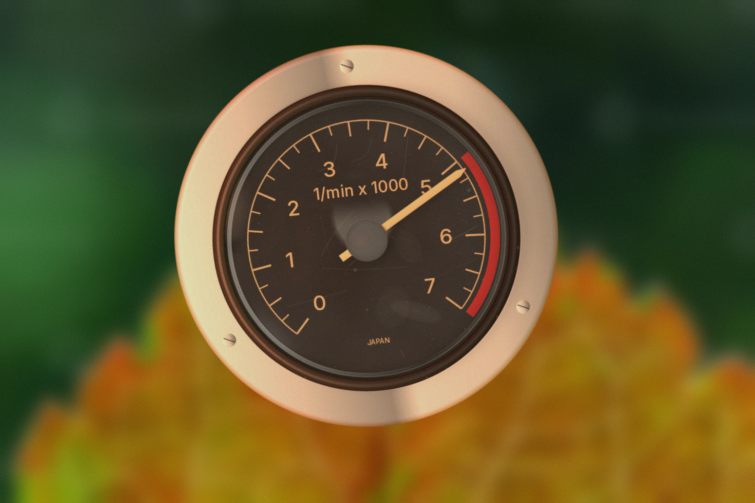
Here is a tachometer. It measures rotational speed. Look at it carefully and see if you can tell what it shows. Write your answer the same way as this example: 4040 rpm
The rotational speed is 5125 rpm
